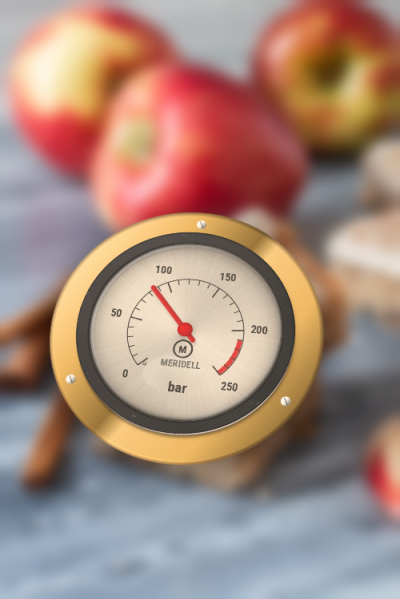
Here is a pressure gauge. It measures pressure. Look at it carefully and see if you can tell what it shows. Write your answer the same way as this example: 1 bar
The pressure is 85 bar
